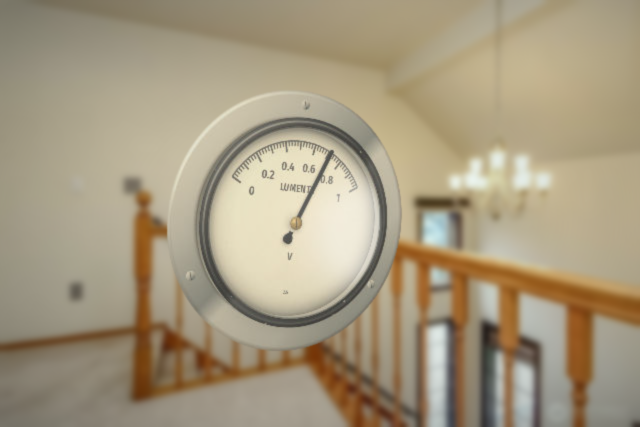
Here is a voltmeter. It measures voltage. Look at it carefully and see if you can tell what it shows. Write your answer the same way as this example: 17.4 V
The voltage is 0.7 V
